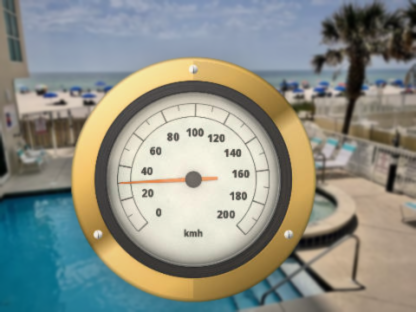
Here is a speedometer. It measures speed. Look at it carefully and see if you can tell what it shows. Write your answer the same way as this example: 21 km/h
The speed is 30 km/h
